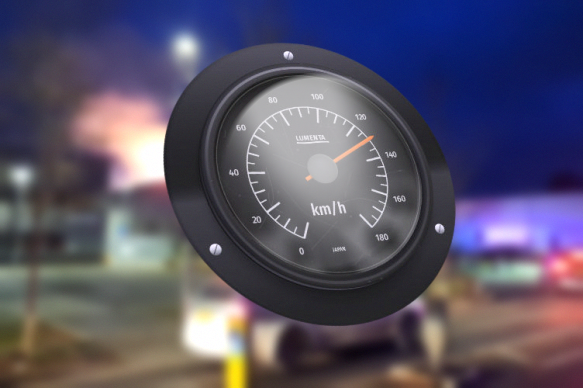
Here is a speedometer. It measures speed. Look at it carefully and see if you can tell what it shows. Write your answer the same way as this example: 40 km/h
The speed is 130 km/h
